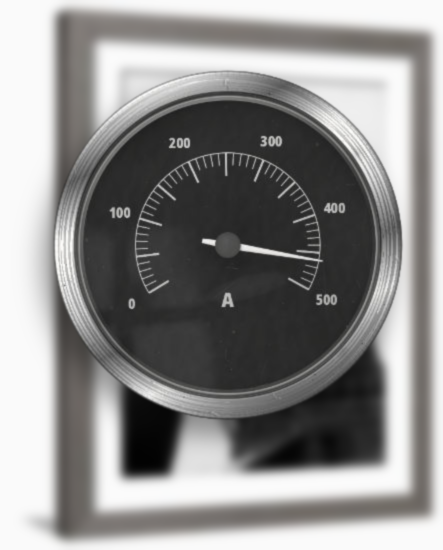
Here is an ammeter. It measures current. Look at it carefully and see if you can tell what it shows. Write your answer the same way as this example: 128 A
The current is 460 A
